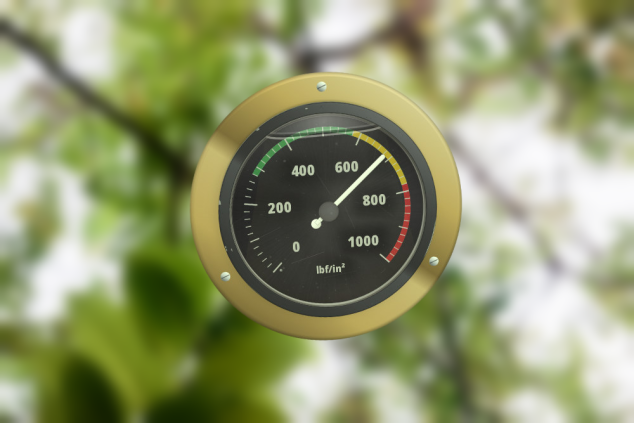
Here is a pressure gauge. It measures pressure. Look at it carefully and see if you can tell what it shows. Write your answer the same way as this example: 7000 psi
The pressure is 680 psi
